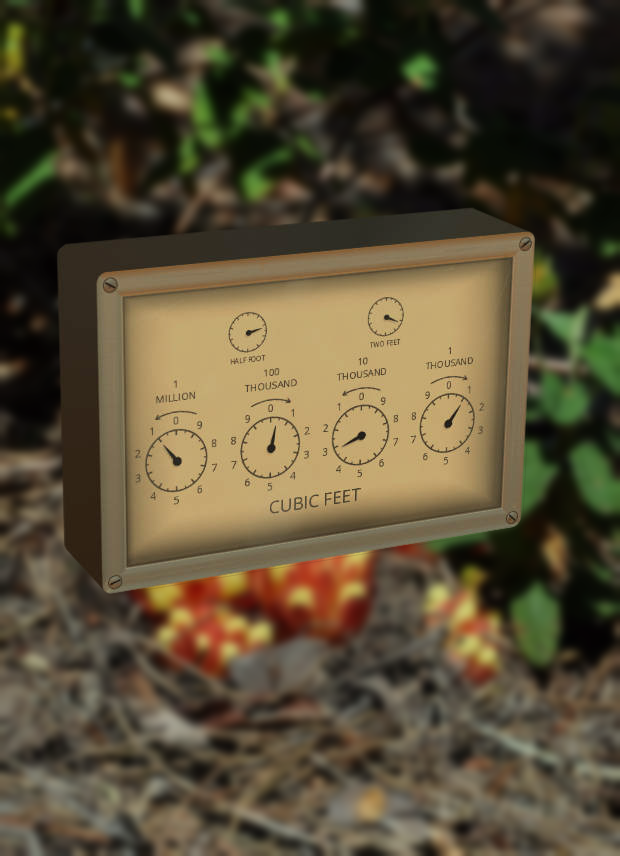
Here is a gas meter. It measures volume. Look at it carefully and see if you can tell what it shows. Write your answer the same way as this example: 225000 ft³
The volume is 103100 ft³
